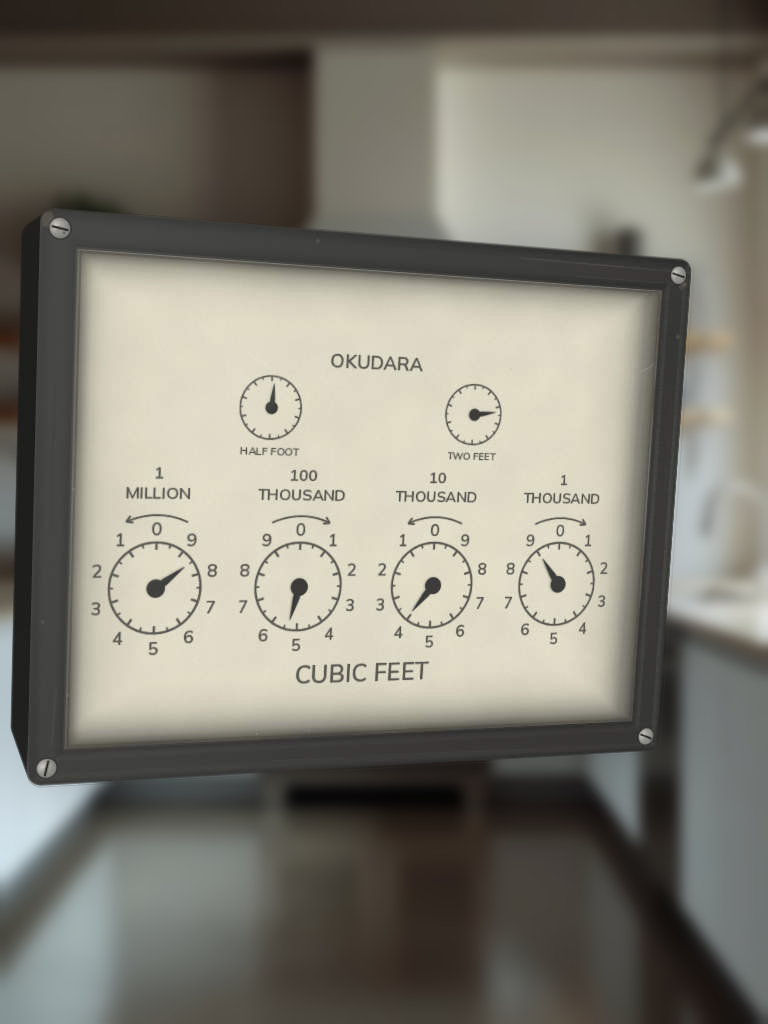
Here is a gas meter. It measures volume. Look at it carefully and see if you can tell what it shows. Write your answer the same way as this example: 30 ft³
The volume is 853900 ft³
